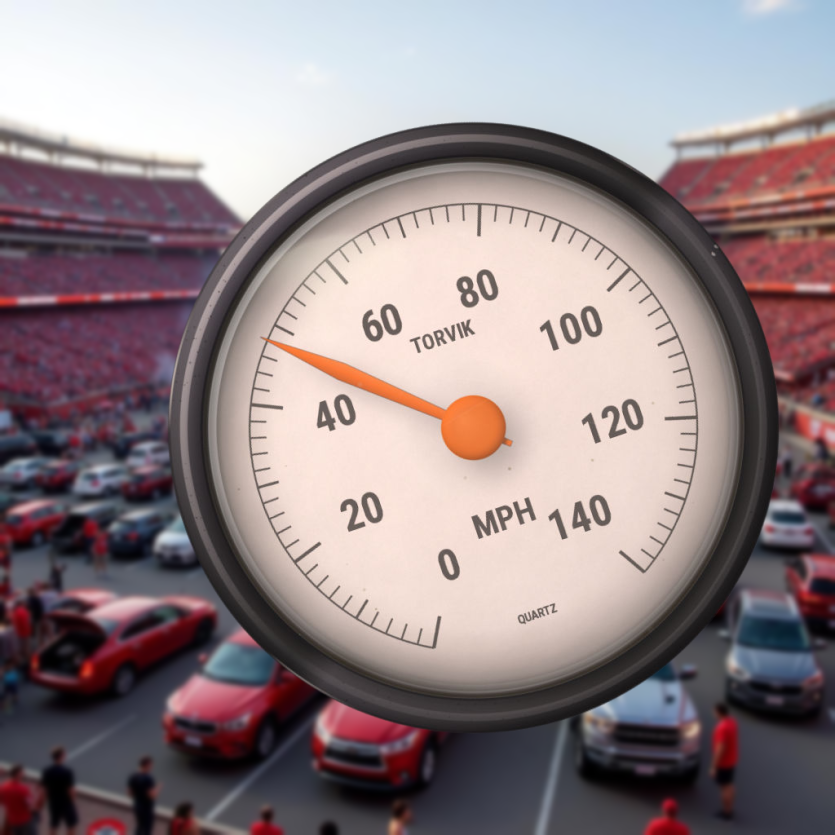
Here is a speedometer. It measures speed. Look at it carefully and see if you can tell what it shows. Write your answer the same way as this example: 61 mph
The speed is 48 mph
